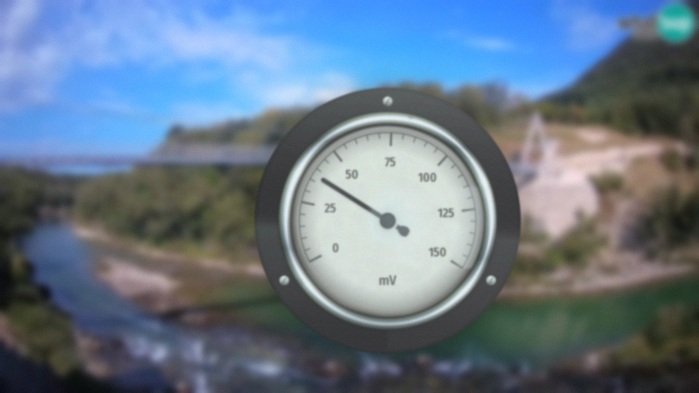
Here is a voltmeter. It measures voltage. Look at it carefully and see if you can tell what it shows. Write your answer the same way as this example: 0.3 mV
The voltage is 37.5 mV
